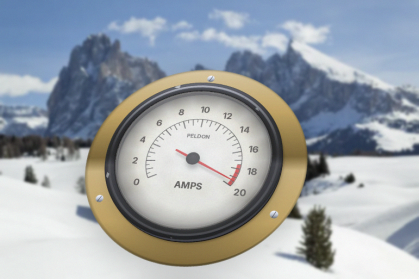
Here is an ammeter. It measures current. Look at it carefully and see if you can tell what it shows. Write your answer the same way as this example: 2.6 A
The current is 19.5 A
